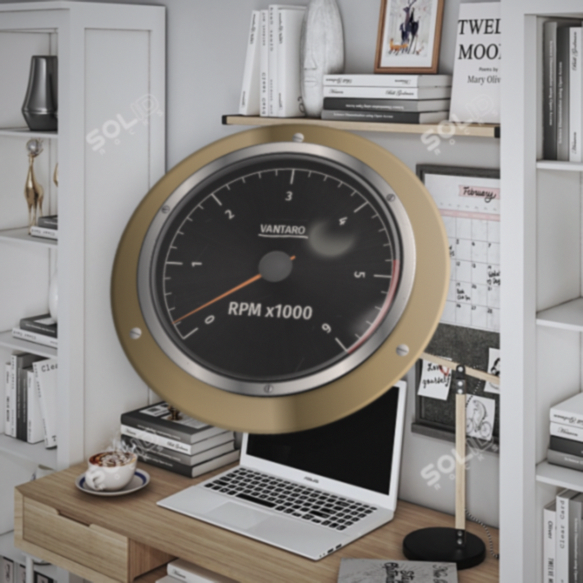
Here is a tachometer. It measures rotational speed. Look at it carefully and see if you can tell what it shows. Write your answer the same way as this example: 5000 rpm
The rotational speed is 200 rpm
